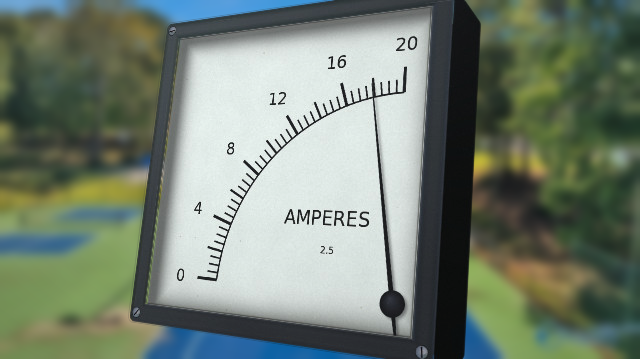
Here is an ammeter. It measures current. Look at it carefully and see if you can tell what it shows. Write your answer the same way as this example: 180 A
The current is 18 A
